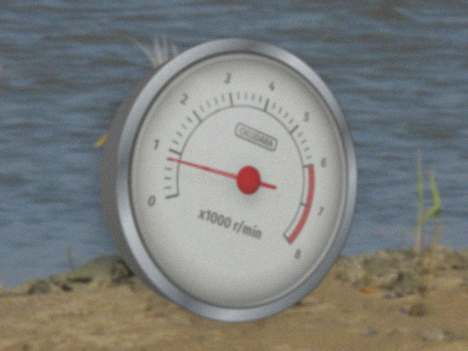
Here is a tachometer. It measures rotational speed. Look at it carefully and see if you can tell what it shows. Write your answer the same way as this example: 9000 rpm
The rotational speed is 800 rpm
